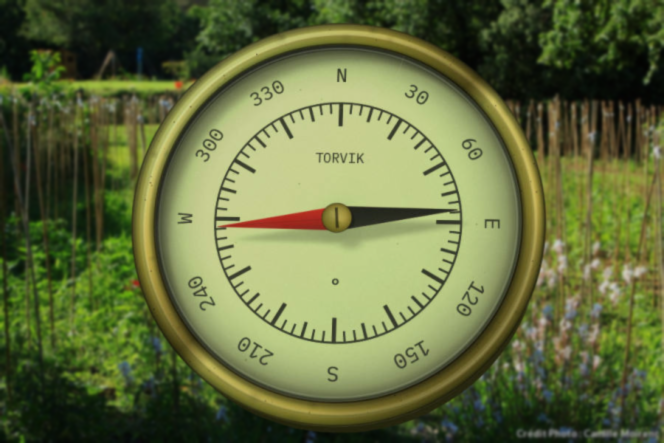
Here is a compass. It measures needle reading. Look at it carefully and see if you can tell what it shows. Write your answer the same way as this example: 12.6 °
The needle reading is 265 °
